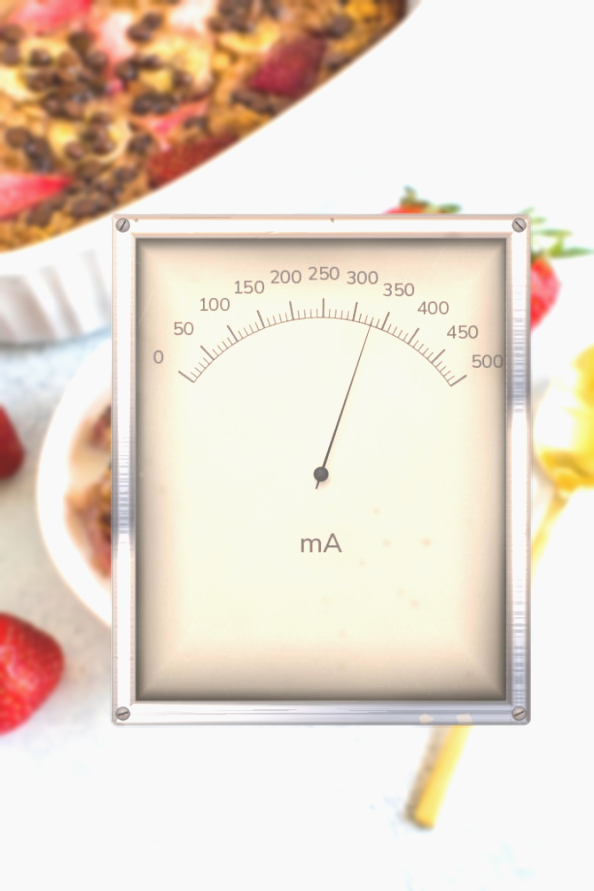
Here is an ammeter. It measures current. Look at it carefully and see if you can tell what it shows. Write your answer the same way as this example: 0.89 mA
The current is 330 mA
